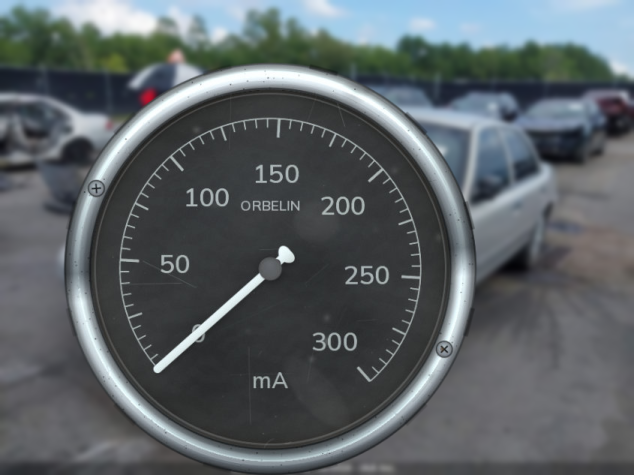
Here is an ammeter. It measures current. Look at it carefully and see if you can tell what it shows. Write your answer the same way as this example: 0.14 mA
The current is 0 mA
